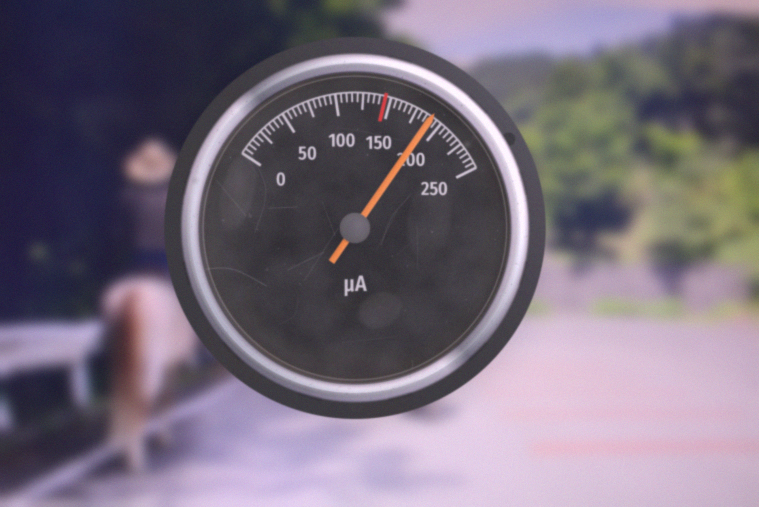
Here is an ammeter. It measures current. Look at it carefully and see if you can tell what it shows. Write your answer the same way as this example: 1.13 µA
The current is 190 µA
